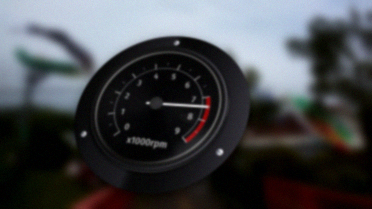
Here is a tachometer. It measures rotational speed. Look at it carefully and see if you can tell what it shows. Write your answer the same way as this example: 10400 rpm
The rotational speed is 7500 rpm
